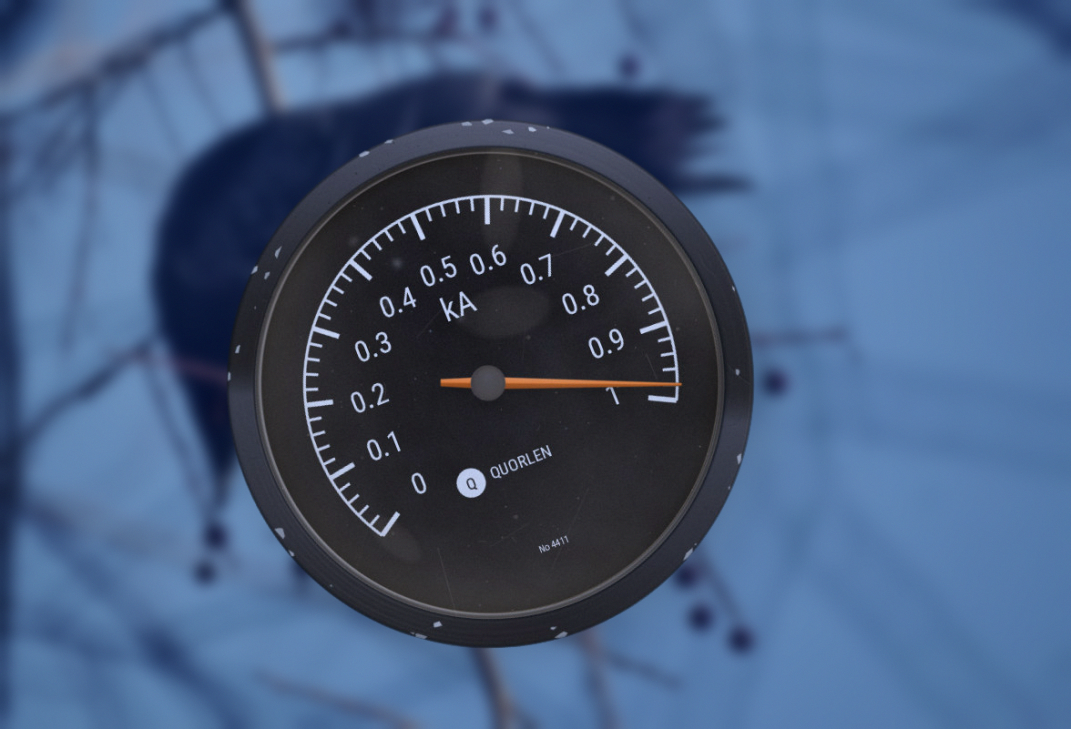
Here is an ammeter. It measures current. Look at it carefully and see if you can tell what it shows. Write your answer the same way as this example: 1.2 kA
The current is 0.98 kA
